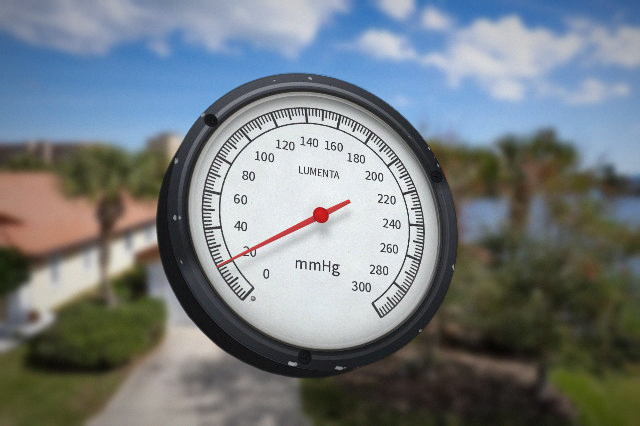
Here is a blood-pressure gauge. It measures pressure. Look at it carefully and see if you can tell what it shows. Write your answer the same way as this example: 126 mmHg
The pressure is 20 mmHg
